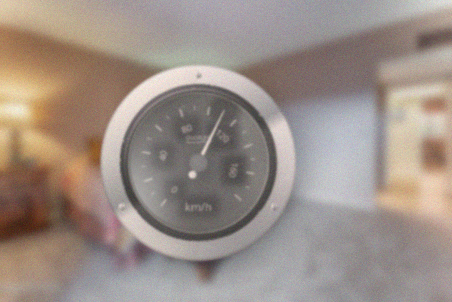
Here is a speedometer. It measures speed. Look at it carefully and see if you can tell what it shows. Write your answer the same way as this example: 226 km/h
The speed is 110 km/h
